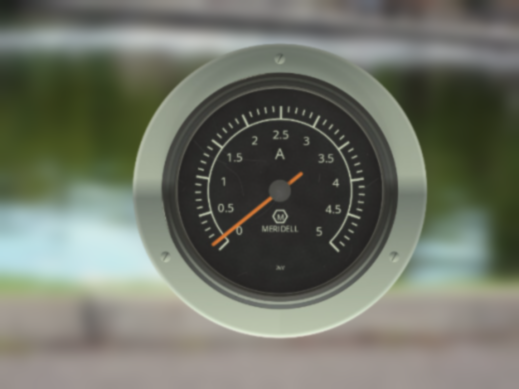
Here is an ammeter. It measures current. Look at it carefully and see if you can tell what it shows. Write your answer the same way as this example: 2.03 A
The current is 0.1 A
